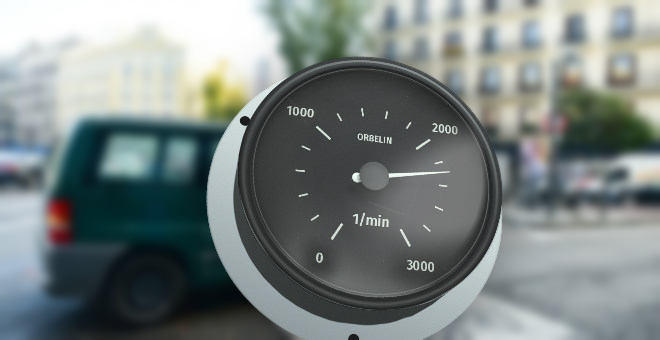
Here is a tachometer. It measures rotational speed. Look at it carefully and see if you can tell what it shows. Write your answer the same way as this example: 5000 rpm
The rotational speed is 2300 rpm
